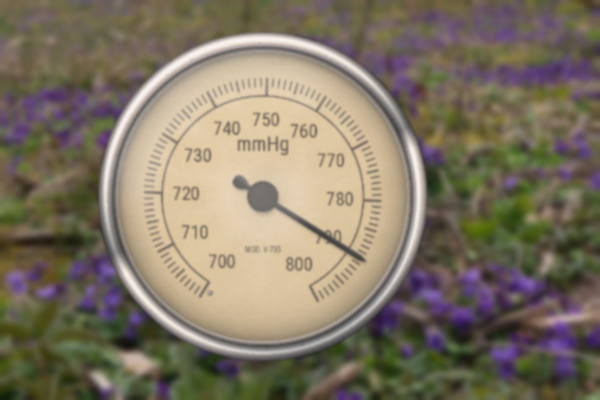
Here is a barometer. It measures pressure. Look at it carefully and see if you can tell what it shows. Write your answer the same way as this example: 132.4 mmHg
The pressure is 790 mmHg
